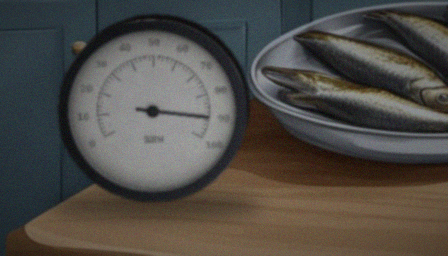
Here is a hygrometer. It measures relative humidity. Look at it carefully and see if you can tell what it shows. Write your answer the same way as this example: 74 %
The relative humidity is 90 %
